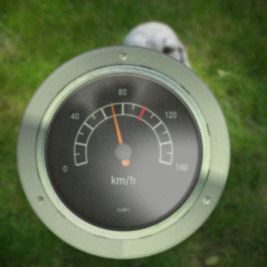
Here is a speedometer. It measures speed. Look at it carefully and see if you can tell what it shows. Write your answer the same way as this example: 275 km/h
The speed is 70 km/h
